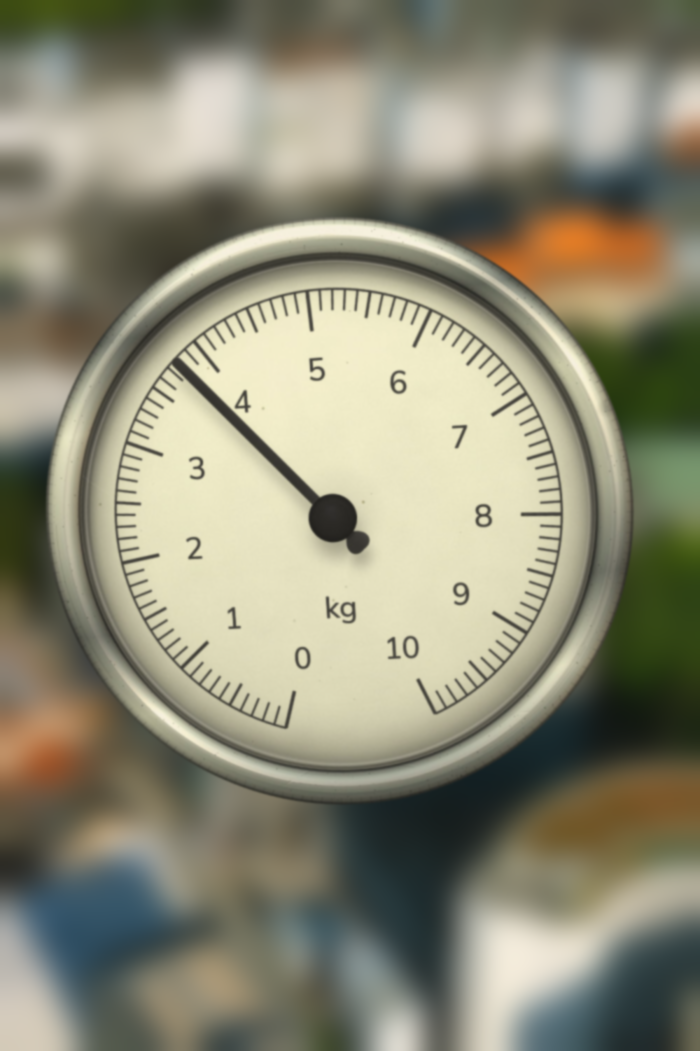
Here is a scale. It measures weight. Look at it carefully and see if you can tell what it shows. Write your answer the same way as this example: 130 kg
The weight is 3.8 kg
